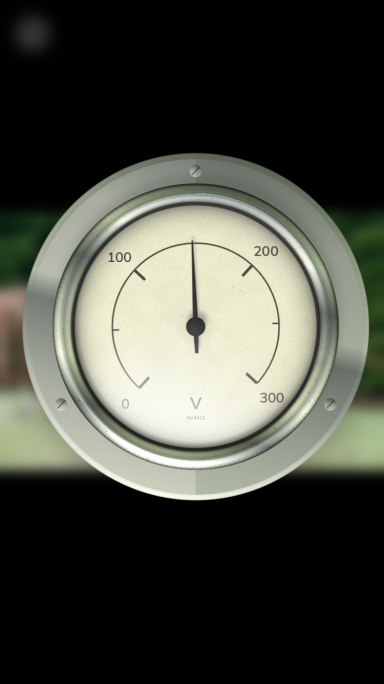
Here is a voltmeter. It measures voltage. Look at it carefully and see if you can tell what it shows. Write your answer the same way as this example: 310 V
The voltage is 150 V
